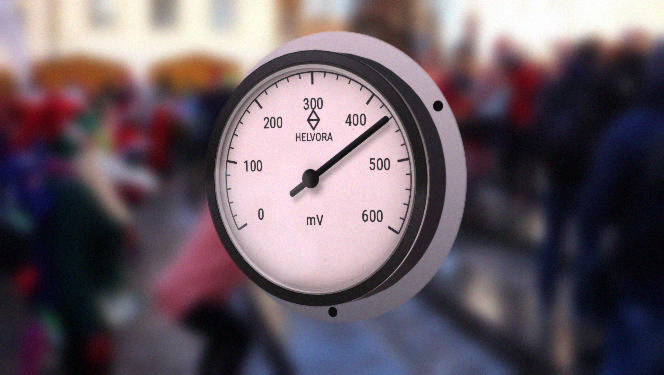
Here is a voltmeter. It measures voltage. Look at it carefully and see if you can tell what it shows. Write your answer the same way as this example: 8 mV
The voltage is 440 mV
